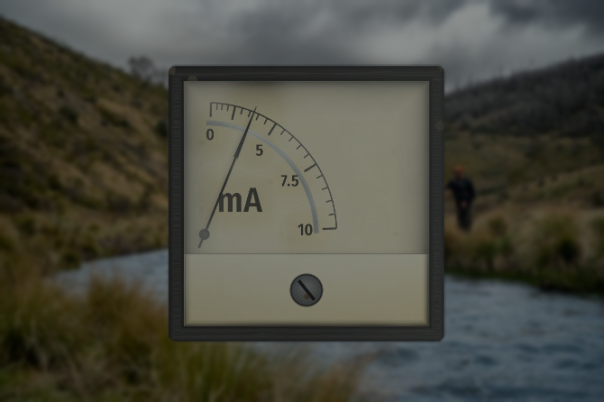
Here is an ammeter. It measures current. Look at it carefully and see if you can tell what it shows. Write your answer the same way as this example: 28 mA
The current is 3.75 mA
